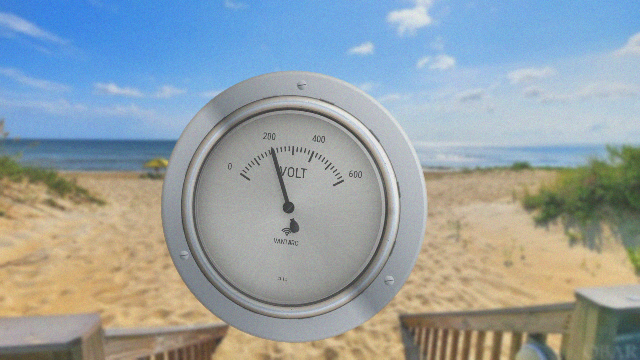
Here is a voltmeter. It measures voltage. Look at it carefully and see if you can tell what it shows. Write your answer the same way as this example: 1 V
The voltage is 200 V
